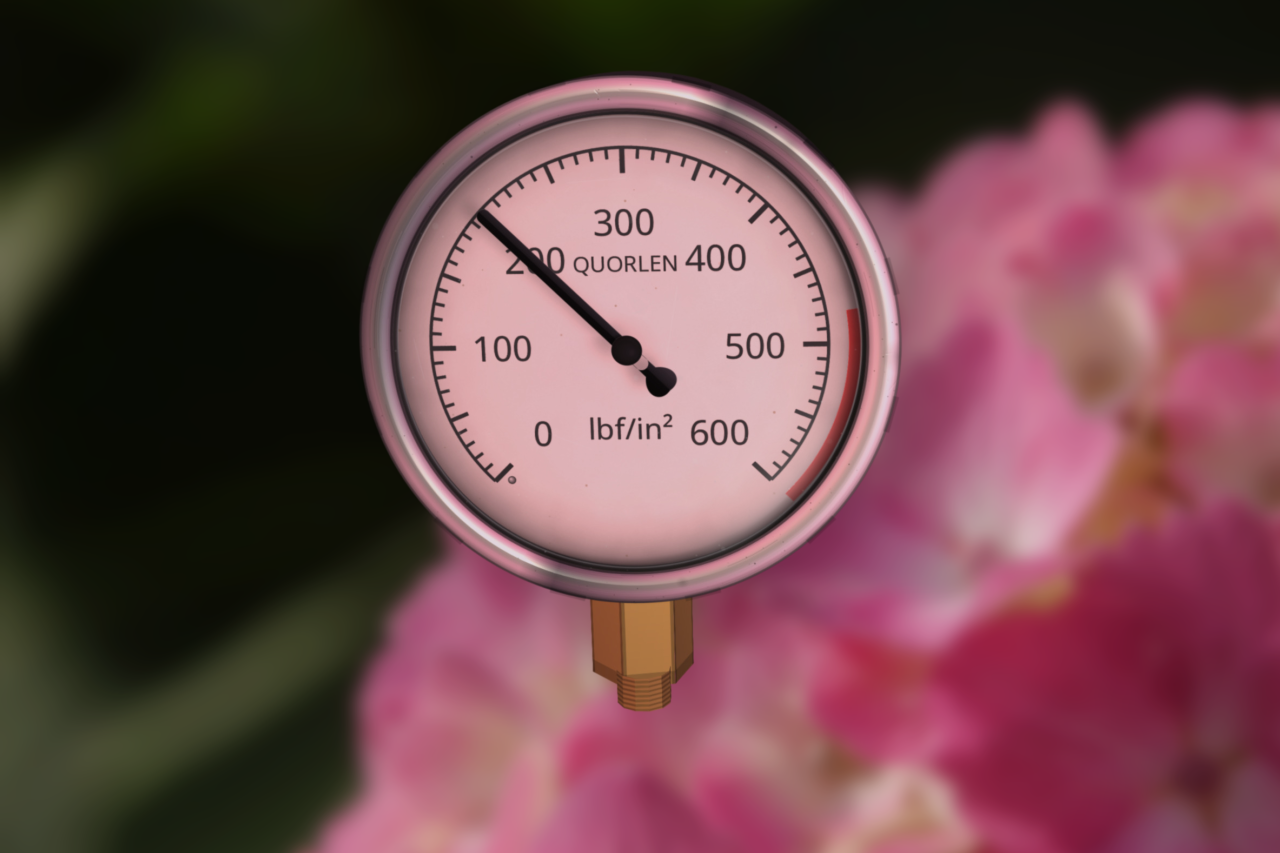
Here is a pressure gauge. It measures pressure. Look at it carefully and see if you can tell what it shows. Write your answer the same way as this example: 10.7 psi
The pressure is 200 psi
